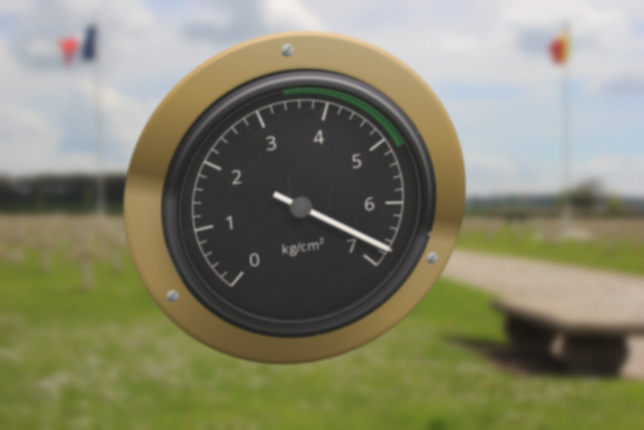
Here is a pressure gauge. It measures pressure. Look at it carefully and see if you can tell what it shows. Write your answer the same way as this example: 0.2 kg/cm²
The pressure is 6.7 kg/cm²
